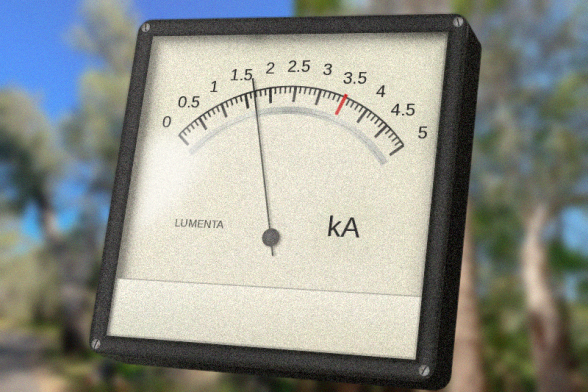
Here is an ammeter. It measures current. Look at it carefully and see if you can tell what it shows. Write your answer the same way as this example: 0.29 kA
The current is 1.7 kA
